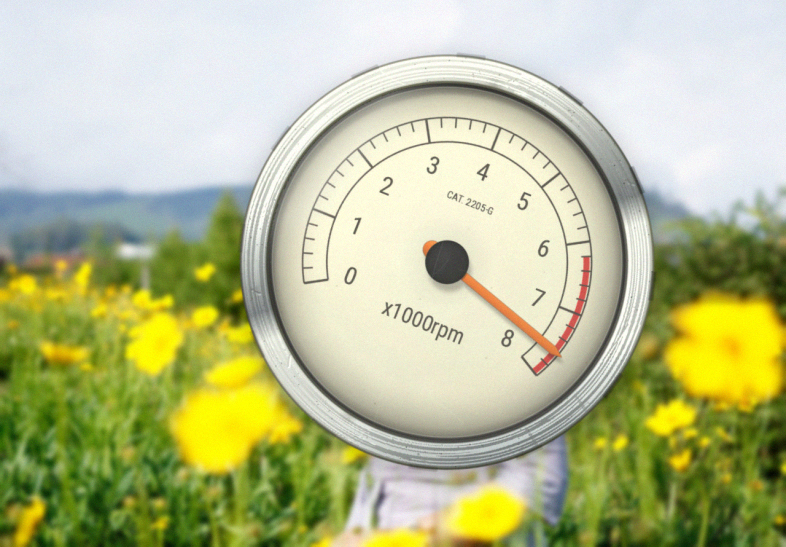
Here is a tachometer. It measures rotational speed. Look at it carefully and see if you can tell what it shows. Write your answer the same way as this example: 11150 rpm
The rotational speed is 7600 rpm
